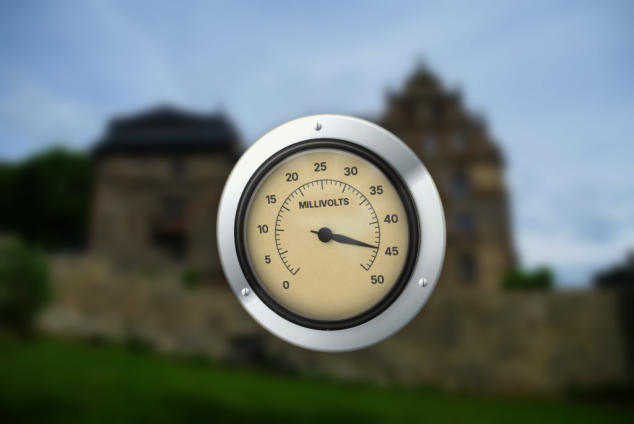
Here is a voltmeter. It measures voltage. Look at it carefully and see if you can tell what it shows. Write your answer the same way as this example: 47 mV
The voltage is 45 mV
